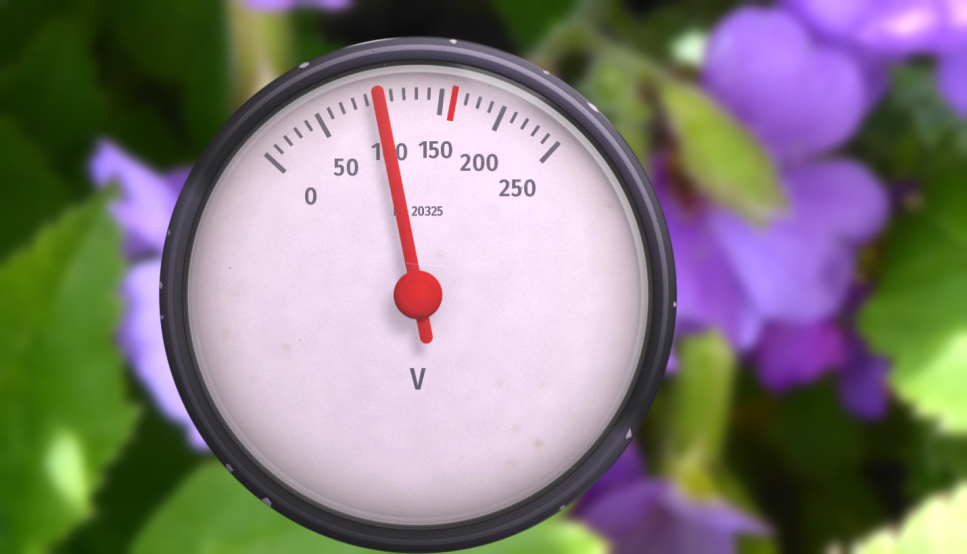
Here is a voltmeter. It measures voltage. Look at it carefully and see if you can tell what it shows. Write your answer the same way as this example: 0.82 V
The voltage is 100 V
